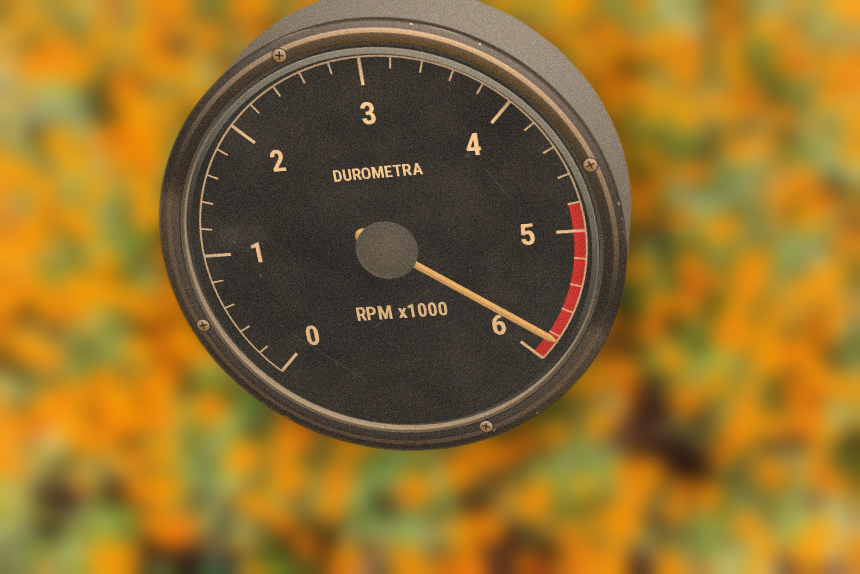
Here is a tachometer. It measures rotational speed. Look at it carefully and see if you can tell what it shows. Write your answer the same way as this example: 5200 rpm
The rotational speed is 5800 rpm
